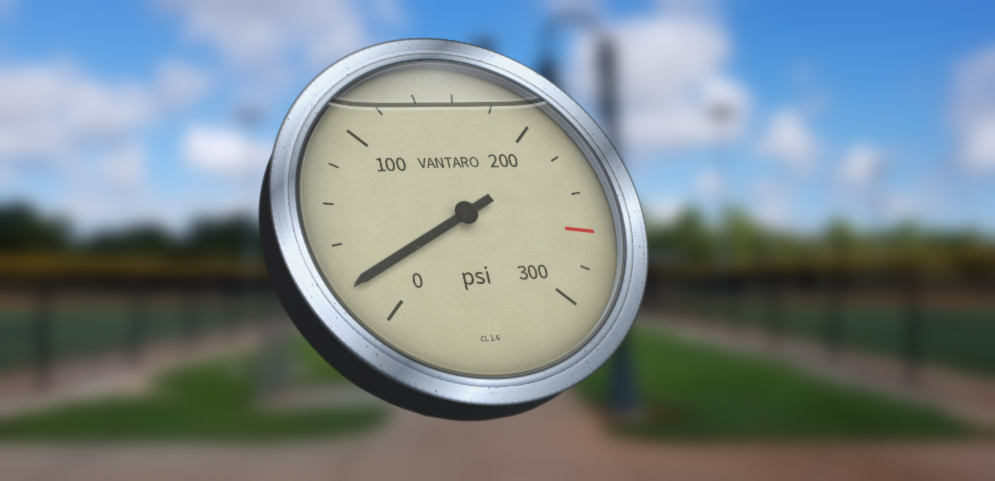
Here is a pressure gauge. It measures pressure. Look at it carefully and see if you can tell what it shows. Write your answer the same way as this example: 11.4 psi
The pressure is 20 psi
